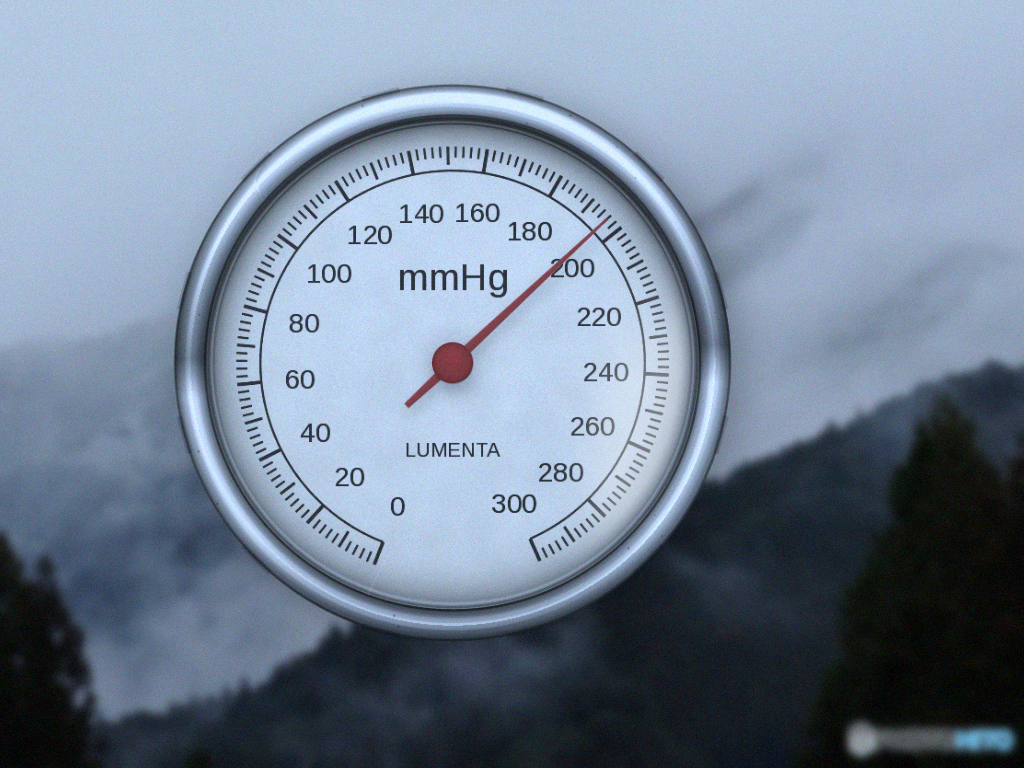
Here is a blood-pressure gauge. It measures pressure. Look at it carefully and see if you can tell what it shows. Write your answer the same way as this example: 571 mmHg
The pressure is 196 mmHg
